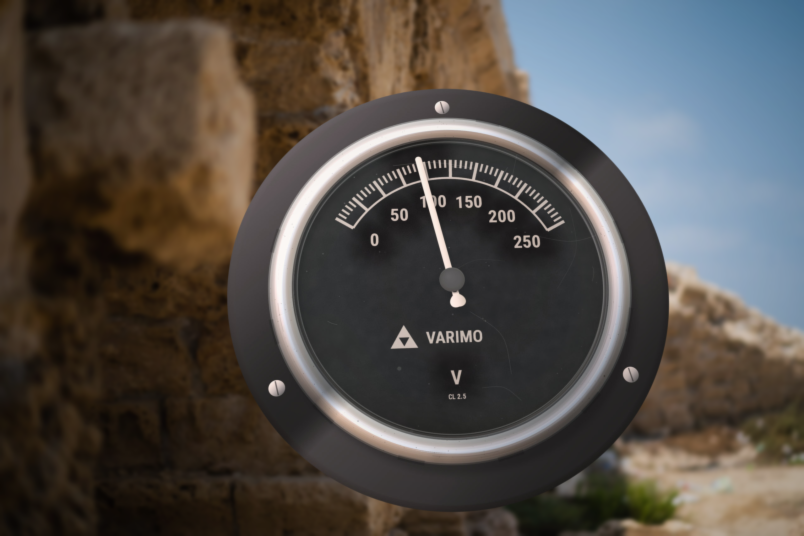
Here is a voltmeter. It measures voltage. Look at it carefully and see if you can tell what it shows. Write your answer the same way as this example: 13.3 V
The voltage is 95 V
